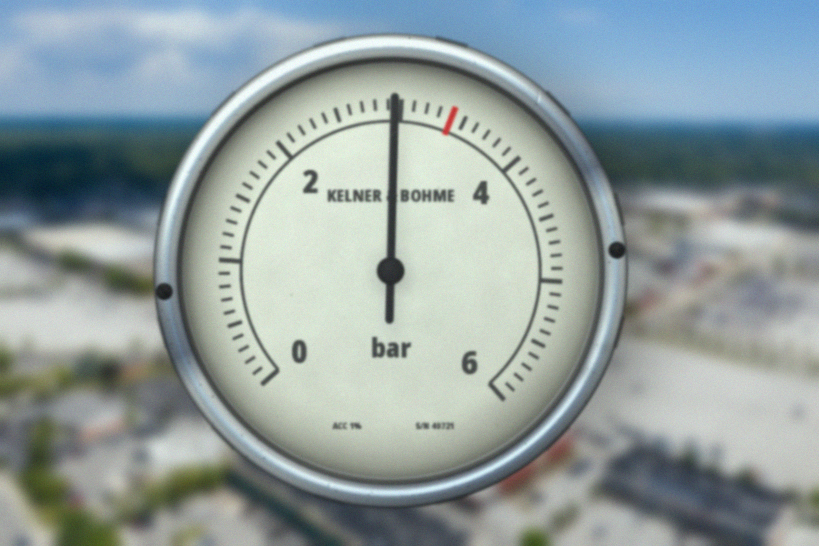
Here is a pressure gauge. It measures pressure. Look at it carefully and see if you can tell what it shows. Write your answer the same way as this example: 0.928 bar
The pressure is 2.95 bar
